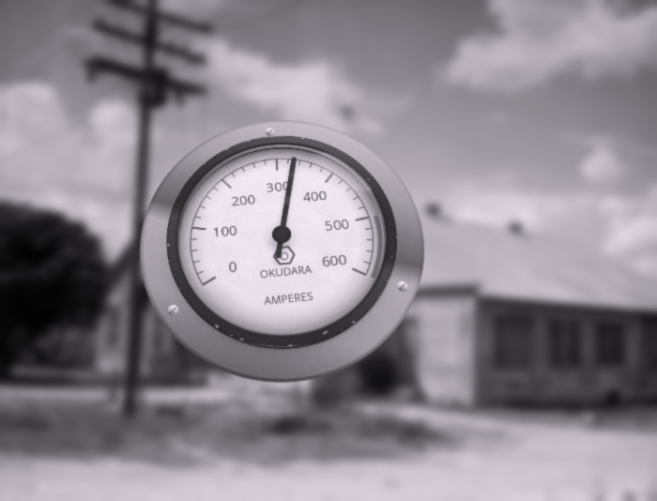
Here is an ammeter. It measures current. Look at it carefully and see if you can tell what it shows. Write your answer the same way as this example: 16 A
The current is 330 A
